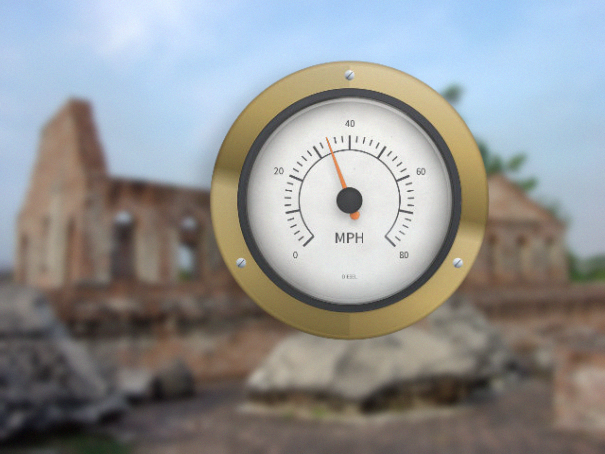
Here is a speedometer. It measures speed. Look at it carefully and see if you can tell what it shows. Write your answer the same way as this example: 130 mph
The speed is 34 mph
